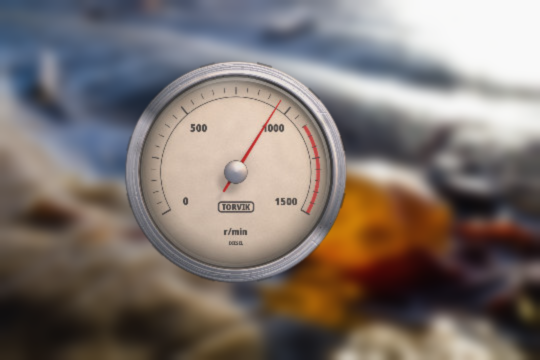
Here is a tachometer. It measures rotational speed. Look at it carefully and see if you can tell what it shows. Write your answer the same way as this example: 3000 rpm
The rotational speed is 950 rpm
